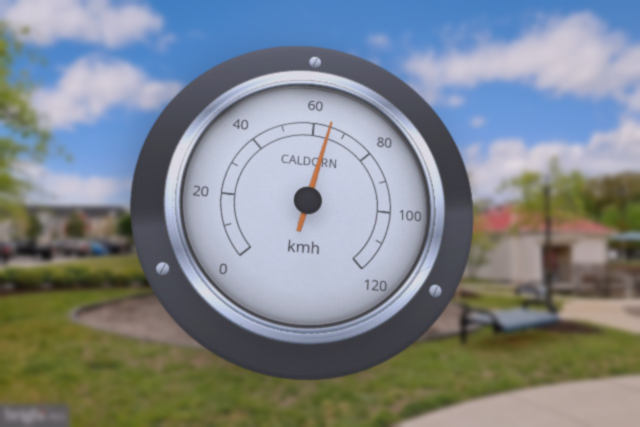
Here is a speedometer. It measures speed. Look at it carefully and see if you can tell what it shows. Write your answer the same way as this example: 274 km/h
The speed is 65 km/h
